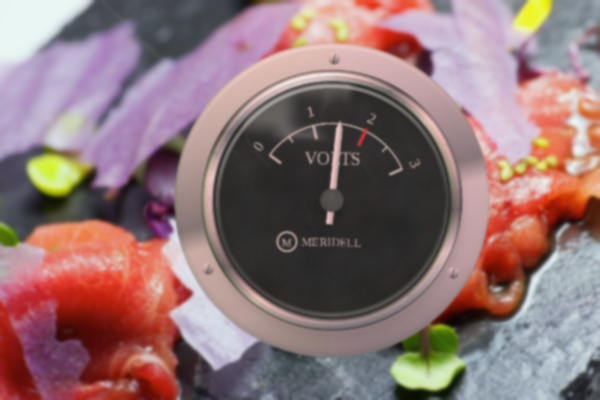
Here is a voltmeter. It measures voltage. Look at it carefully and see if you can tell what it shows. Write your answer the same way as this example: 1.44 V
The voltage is 1.5 V
